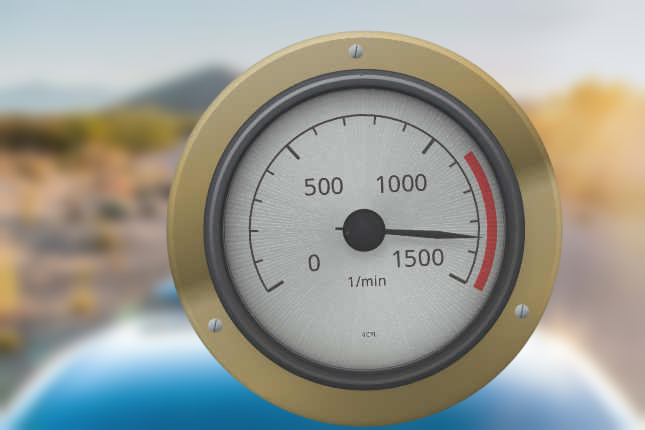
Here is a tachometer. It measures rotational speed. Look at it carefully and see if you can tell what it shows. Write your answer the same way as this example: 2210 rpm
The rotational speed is 1350 rpm
